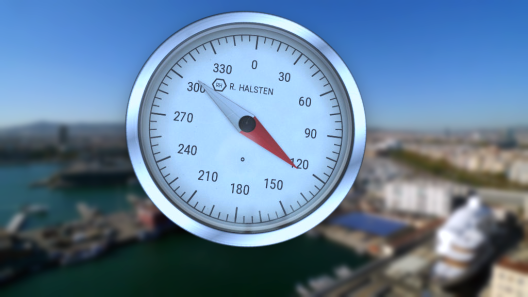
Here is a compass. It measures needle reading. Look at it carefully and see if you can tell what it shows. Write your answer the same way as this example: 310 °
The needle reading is 125 °
